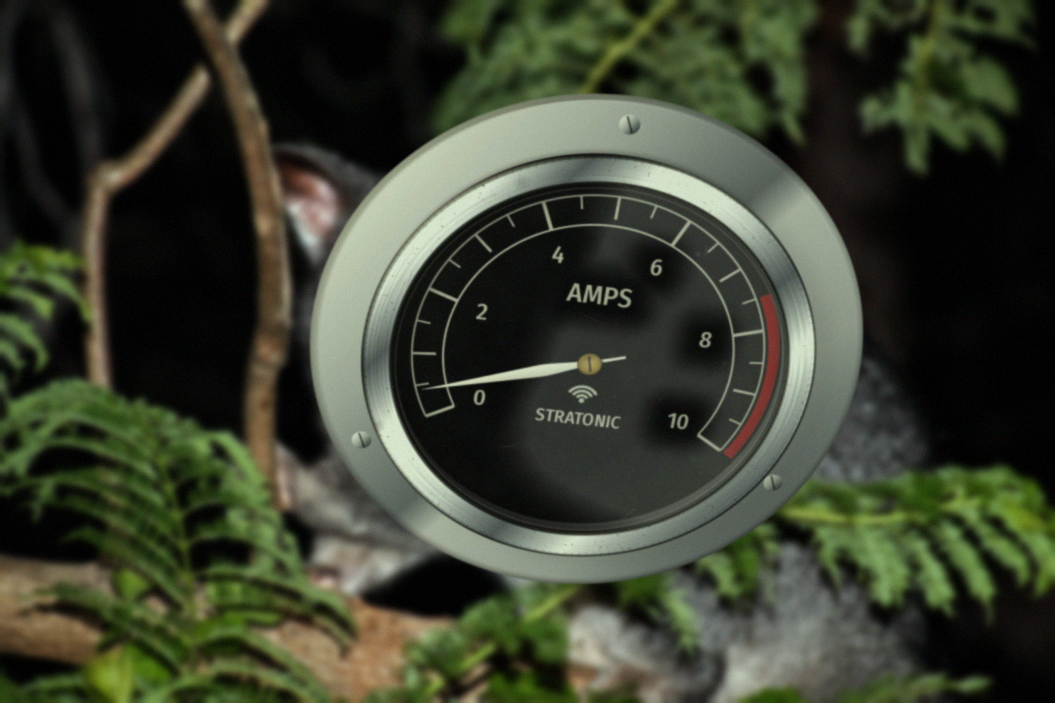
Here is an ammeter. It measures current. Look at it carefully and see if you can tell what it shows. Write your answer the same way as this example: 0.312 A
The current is 0.5 A
